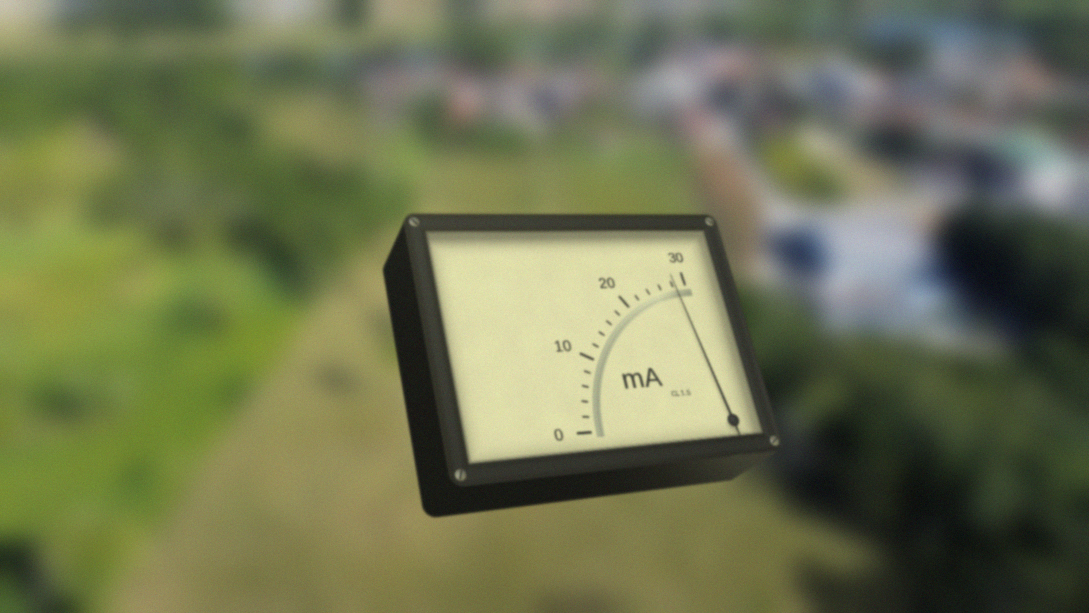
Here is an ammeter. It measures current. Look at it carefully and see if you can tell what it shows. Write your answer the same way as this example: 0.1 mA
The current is 28 mA
